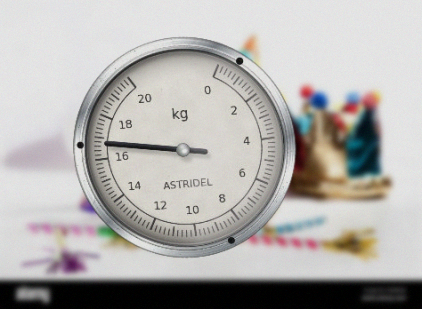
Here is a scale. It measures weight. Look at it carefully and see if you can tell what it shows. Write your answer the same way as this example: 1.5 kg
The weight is 16.8 kg
